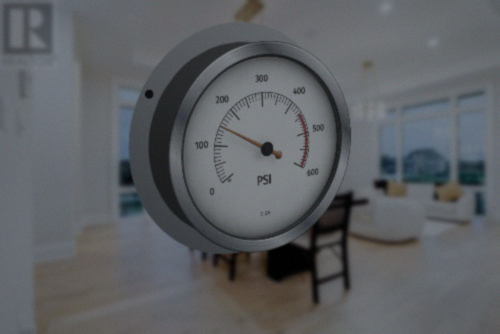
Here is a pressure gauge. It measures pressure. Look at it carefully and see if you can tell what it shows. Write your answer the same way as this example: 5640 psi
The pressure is 150 psi
